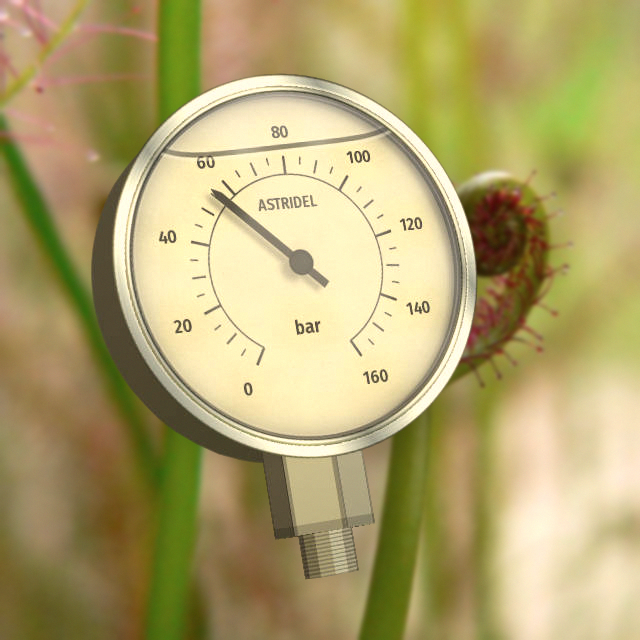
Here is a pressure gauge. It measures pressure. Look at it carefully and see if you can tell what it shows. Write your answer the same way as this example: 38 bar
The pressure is 55 bar
